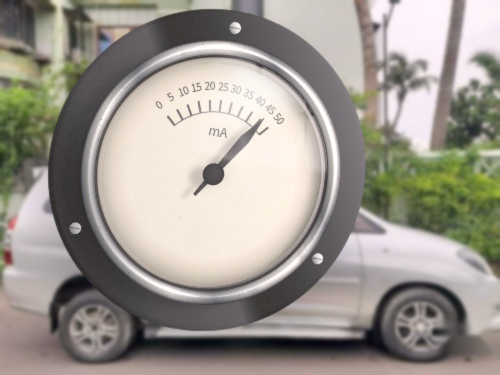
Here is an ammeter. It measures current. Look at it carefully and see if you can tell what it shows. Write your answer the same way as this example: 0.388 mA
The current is 45 mA
